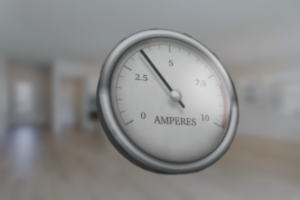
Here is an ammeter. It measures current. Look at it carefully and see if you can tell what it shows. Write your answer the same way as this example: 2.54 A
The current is 3.5 A
